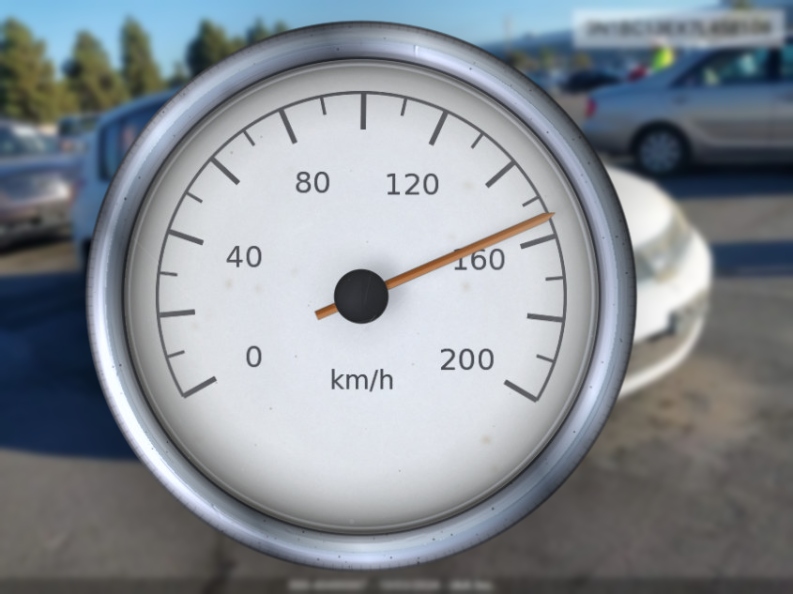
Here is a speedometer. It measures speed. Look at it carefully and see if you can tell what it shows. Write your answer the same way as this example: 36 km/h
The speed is 155 km/h
